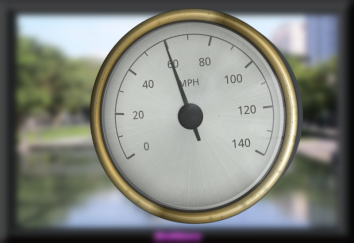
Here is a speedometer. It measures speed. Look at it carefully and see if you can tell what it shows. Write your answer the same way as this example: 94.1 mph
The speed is 60 mph
